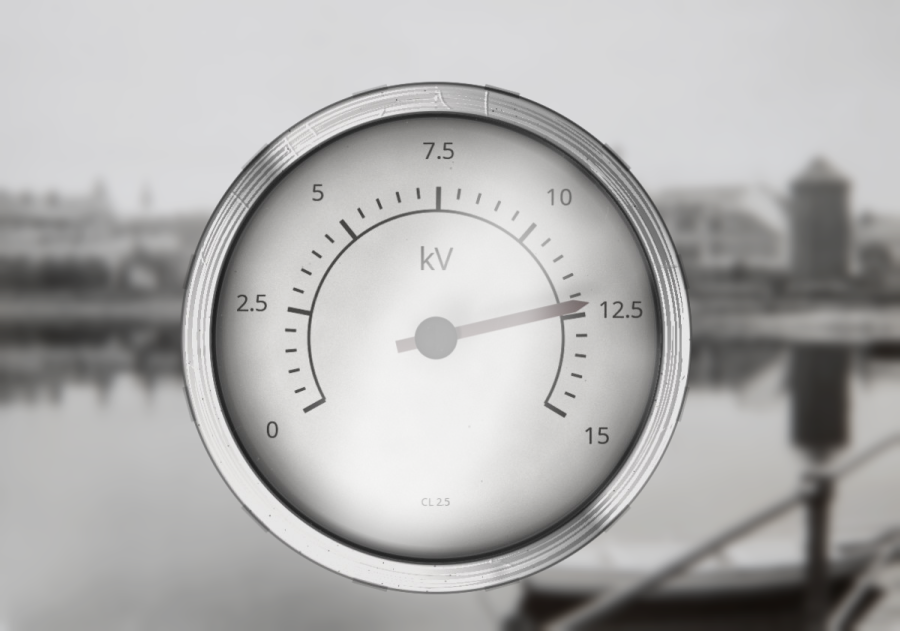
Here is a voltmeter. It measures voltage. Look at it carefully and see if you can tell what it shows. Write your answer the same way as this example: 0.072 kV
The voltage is 12.25 kV
